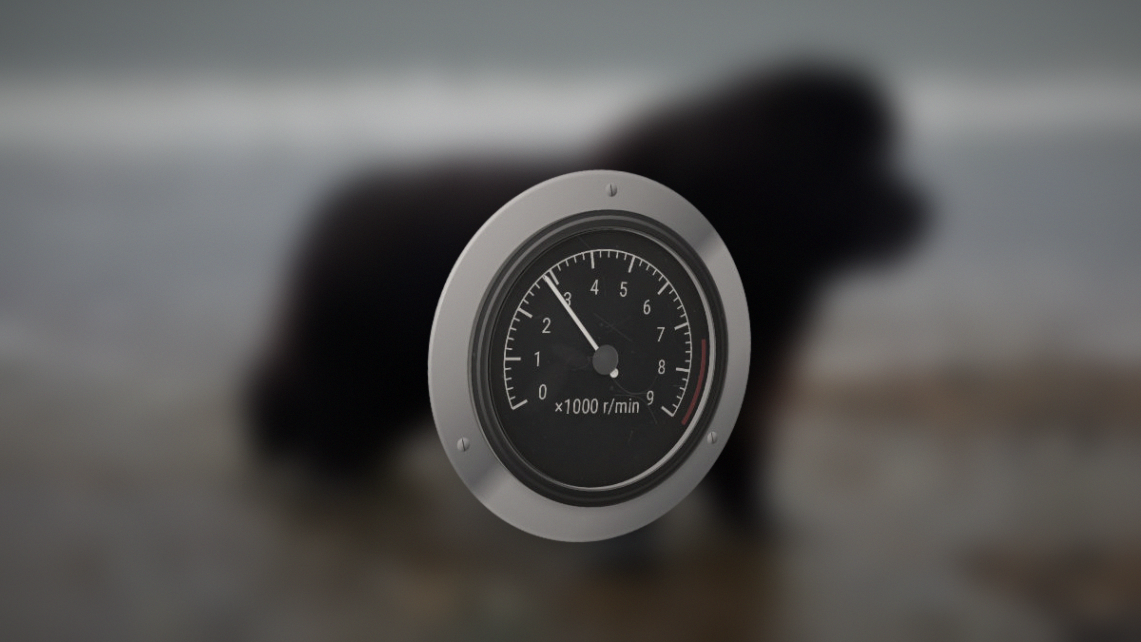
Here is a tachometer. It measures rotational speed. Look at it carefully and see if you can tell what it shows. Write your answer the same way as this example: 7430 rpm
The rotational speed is 2800 rpm
